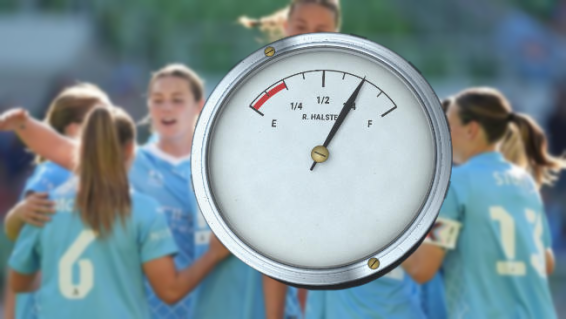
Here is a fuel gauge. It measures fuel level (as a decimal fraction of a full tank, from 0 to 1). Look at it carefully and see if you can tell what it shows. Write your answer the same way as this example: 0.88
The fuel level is 0.75
